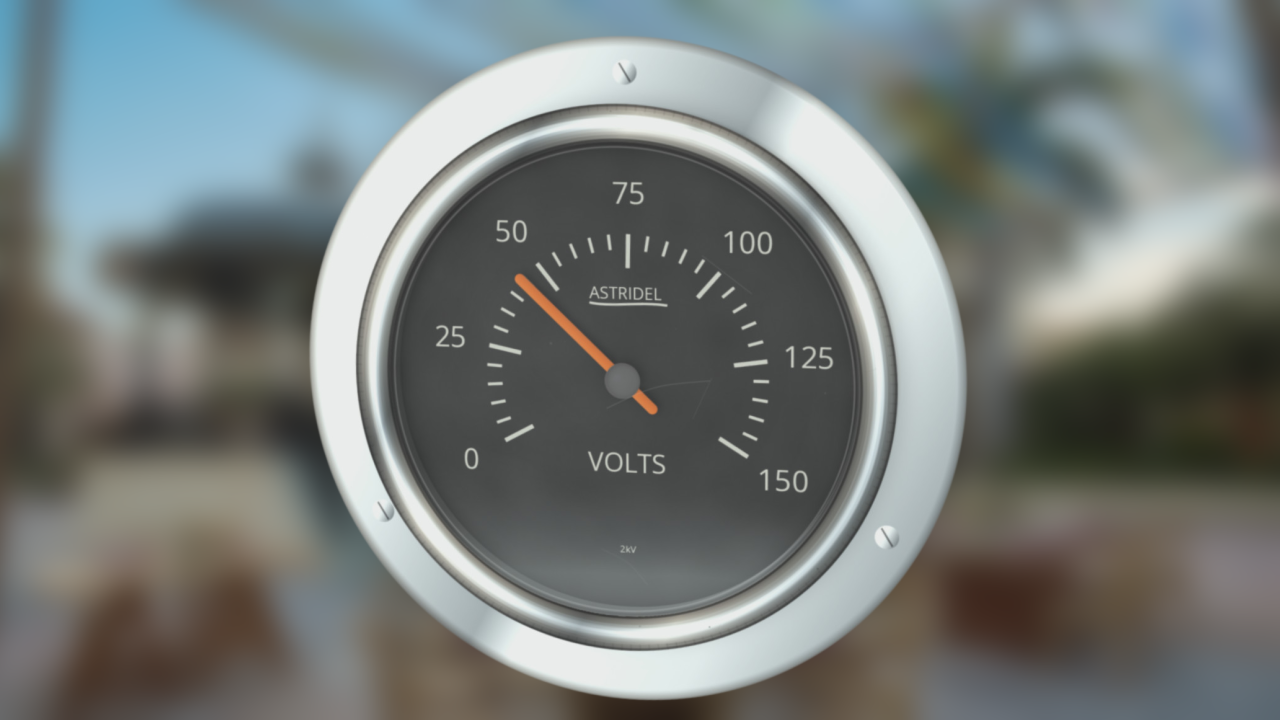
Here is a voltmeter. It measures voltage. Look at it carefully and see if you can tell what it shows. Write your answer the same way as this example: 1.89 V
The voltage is 45 V
